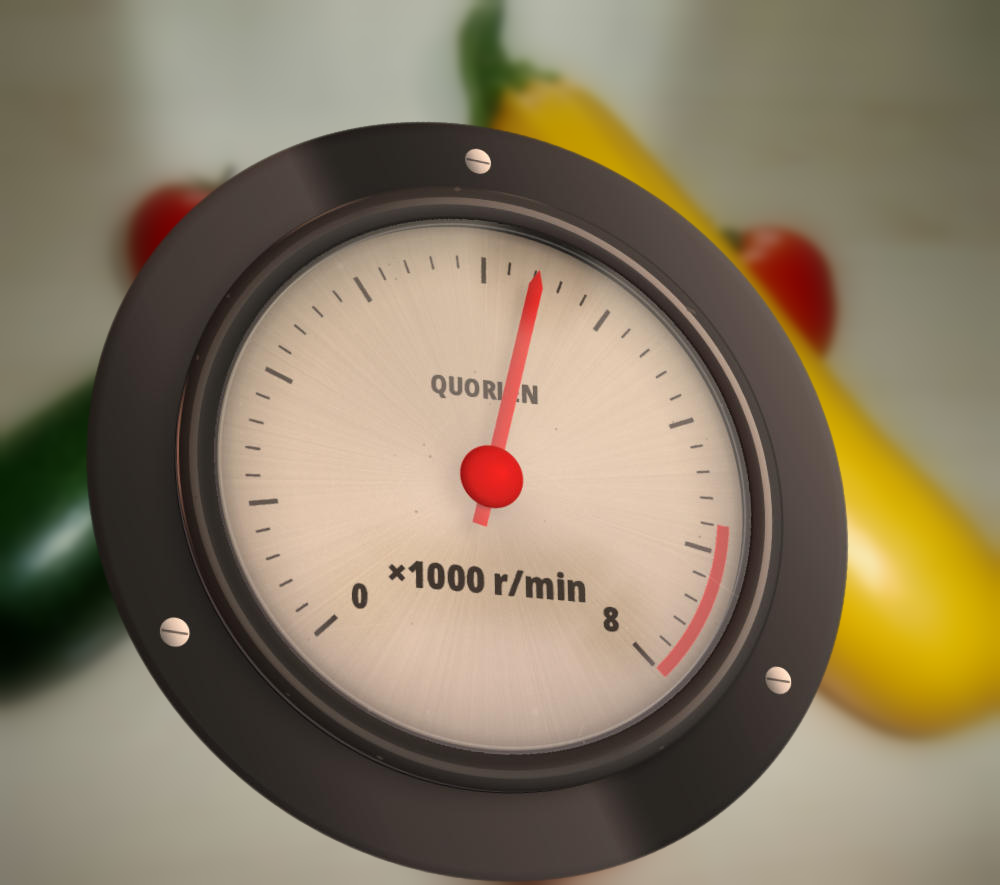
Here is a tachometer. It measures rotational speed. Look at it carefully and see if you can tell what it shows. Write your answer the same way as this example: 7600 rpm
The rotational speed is 4400 rpm
